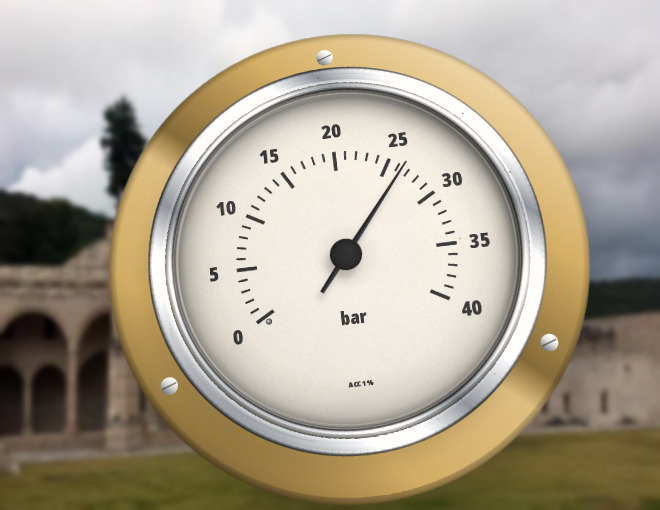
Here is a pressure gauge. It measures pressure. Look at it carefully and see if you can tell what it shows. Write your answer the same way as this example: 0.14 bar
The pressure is 26.5 bar
